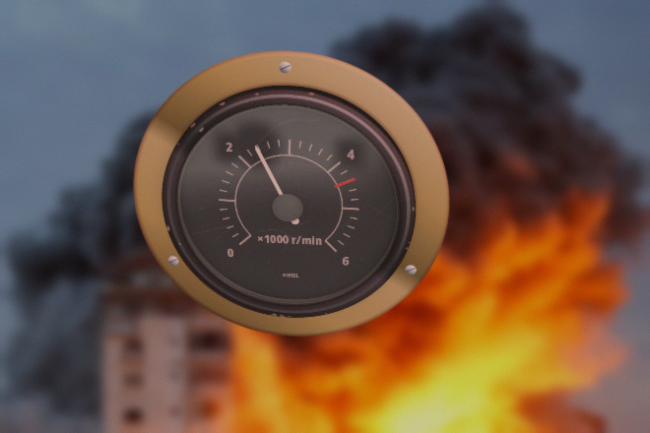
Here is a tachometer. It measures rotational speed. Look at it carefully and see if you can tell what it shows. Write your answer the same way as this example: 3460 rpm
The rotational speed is 2400 rpm
